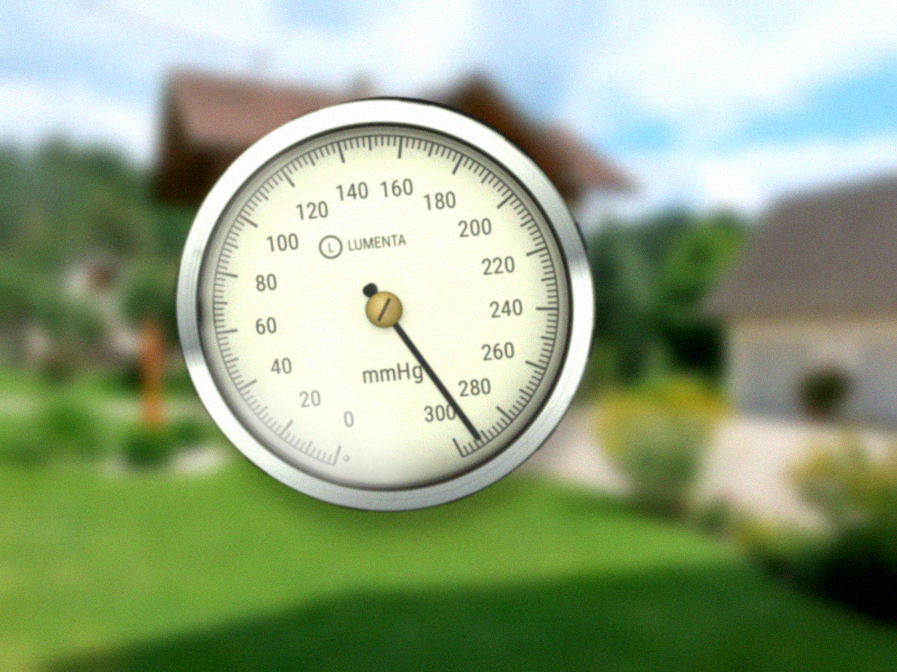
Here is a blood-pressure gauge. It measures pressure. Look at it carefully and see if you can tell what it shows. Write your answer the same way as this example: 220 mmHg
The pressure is 292 mmHg
